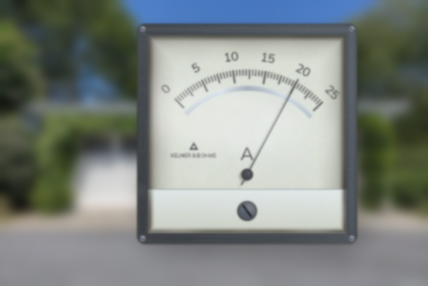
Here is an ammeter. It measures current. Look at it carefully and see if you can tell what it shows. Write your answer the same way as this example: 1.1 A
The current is 20 A
